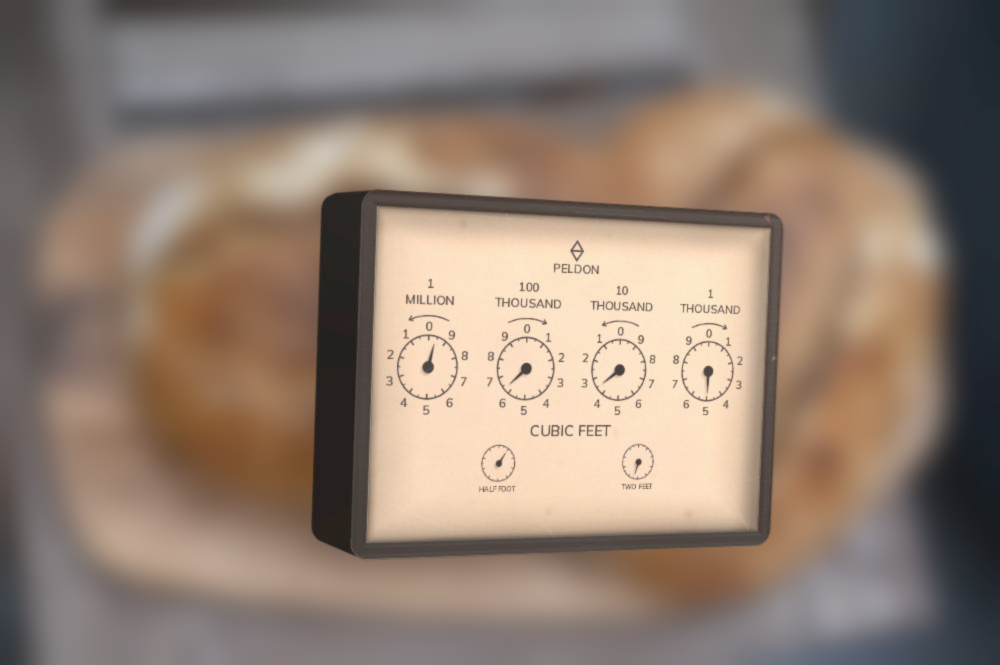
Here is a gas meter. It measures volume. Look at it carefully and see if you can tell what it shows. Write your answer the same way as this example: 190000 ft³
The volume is 963500 ft³
